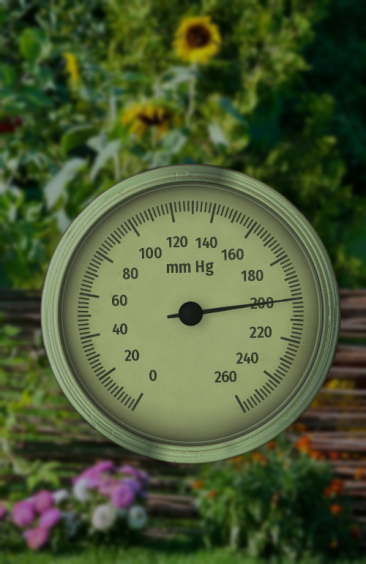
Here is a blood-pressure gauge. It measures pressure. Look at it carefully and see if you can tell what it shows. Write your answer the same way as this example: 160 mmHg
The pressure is 200 mmHg
